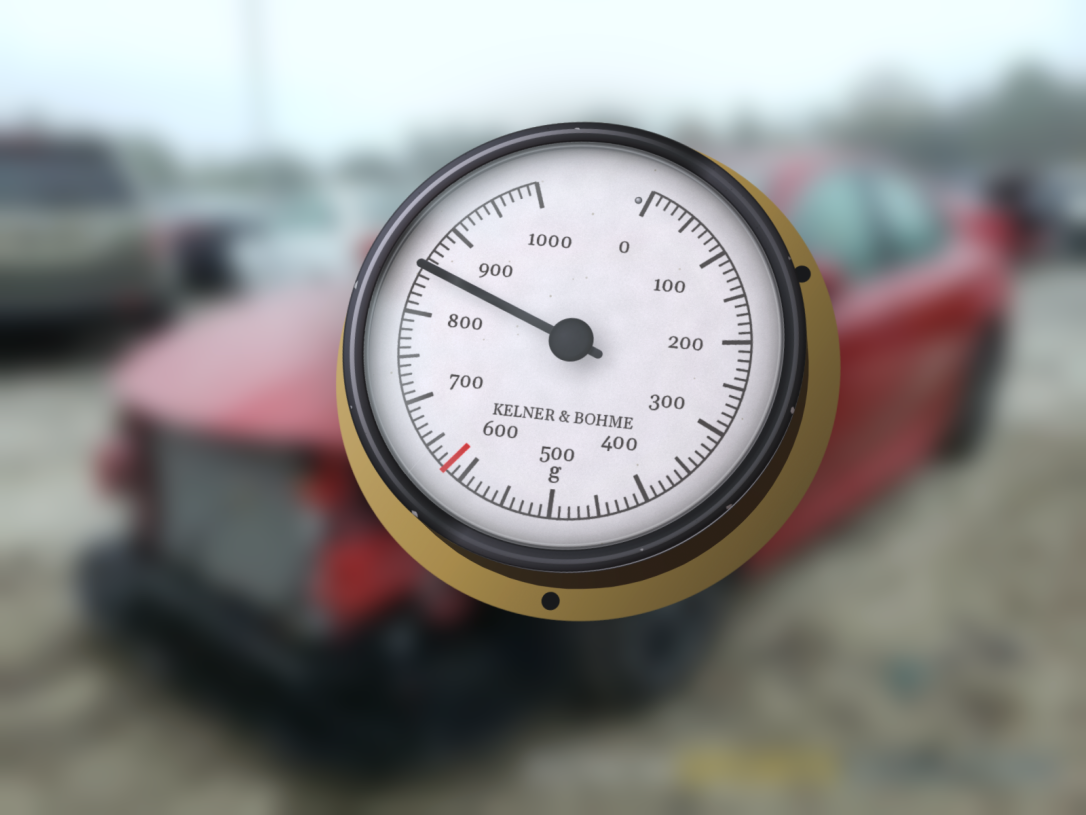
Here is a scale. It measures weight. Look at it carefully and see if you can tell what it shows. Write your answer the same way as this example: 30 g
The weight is 850 g
